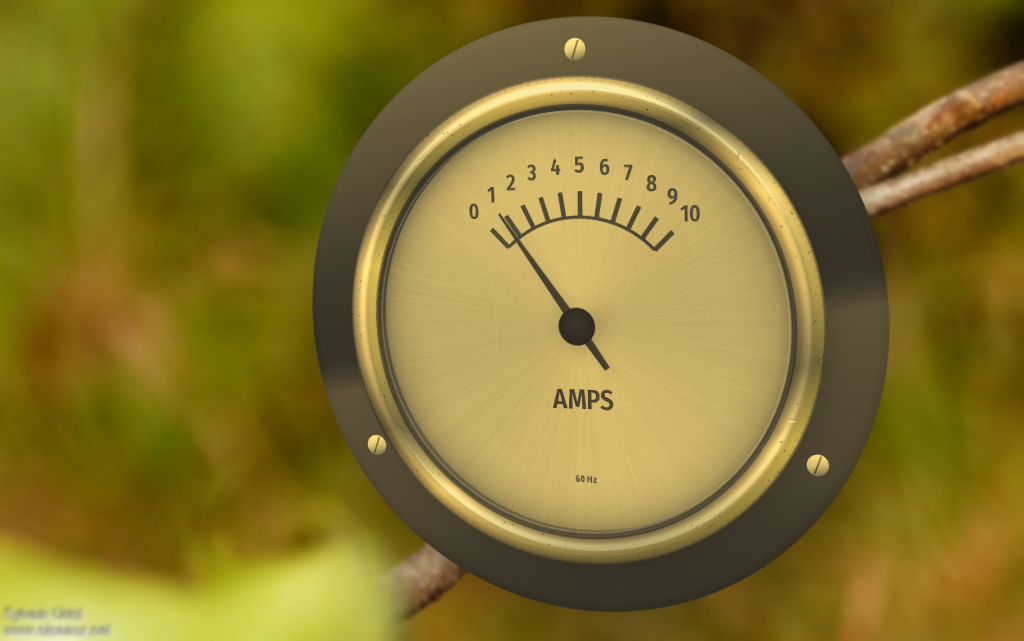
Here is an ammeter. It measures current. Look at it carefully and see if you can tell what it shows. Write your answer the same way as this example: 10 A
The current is 1 A
